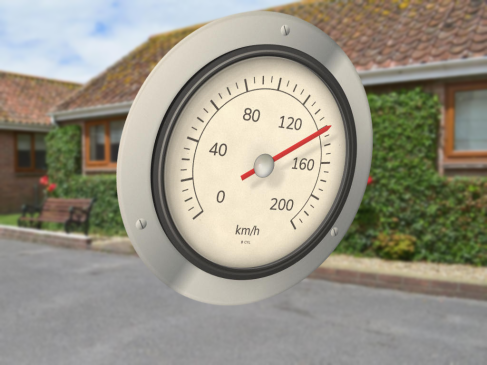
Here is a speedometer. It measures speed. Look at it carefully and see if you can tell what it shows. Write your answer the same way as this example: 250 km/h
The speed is 140 km/h
